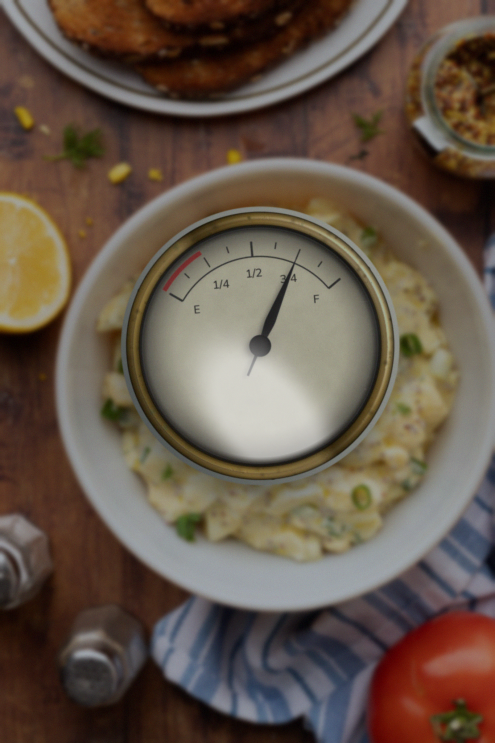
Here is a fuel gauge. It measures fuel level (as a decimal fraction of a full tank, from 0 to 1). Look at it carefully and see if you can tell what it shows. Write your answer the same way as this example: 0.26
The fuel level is 0.75
